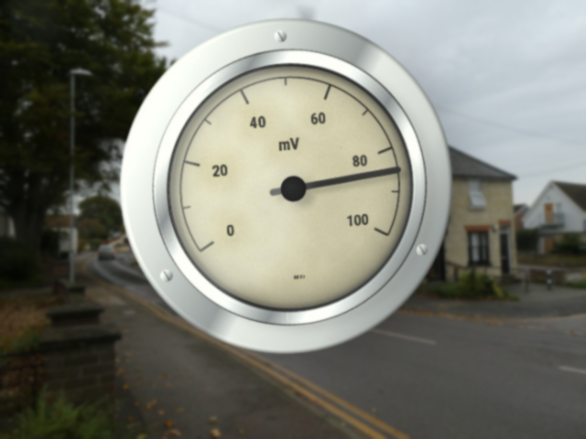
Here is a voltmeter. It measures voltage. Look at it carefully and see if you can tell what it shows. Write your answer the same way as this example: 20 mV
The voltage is 85 mV
